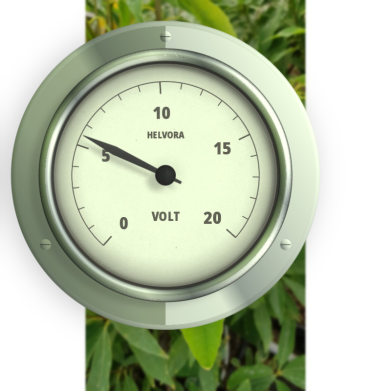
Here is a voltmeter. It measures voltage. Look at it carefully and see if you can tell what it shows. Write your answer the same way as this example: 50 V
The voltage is 5.5 V
